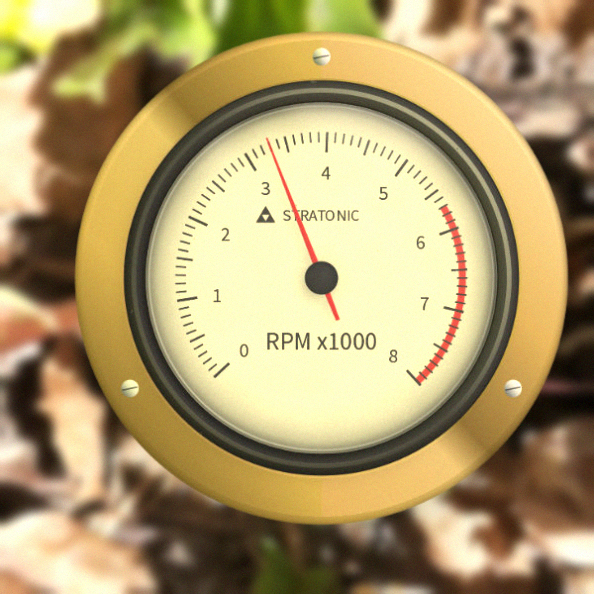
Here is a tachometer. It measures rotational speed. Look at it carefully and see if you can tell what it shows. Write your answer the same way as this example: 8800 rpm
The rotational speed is 3300 rpm
